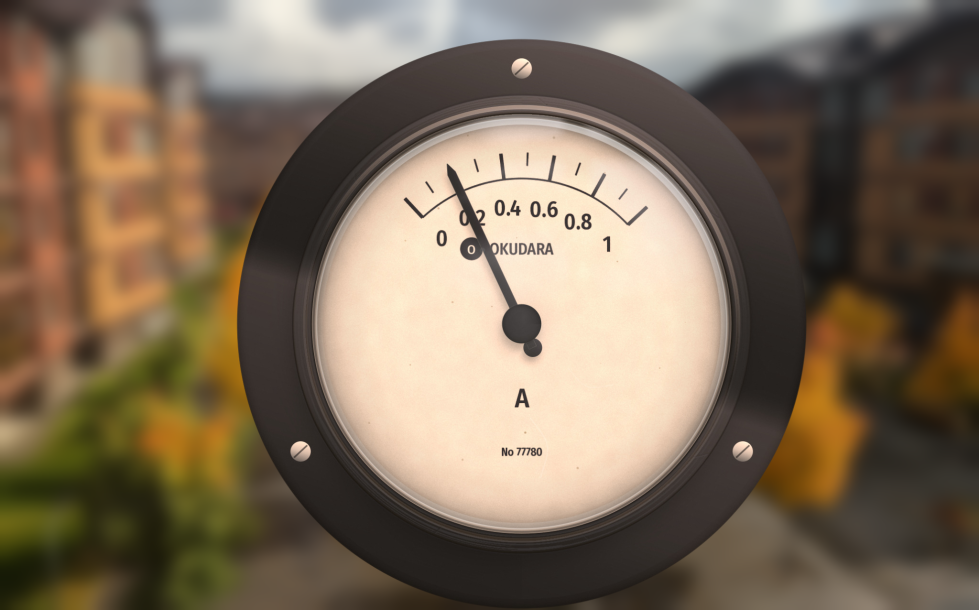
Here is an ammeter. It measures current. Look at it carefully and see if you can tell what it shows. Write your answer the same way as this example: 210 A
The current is 0.2 A
